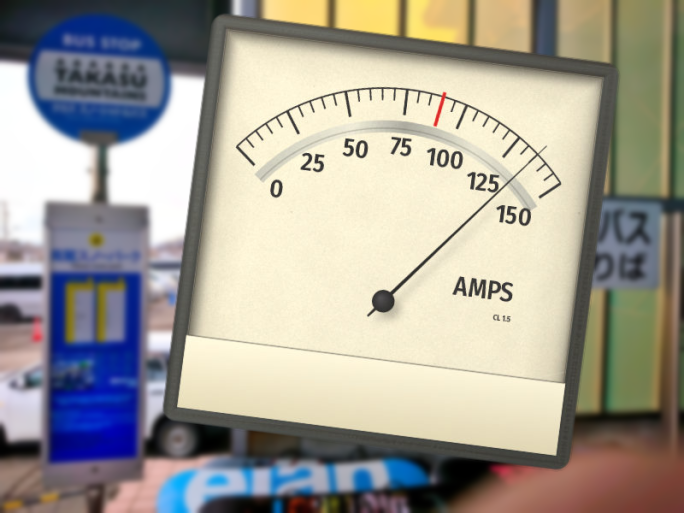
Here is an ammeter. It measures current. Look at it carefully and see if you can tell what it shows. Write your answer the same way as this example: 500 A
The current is 135 A
